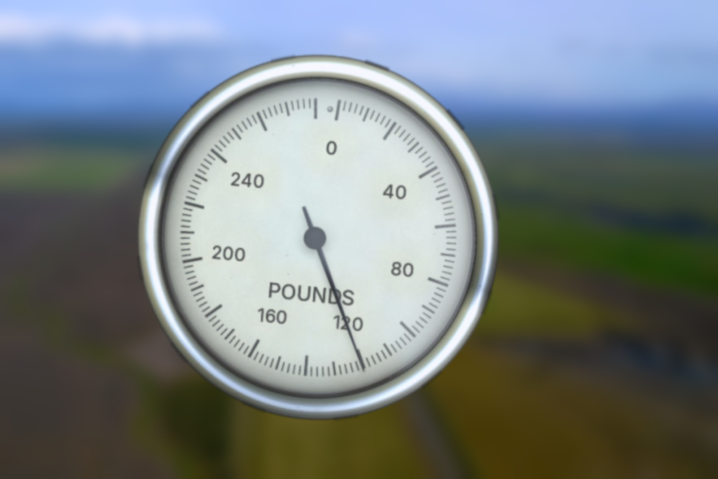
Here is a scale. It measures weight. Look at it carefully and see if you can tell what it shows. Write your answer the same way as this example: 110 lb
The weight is 120 lb
